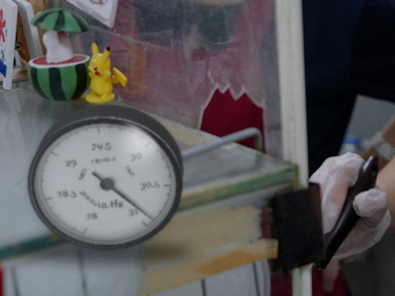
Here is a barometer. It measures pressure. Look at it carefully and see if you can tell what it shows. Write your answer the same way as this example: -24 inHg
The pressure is 30.9 inHg
